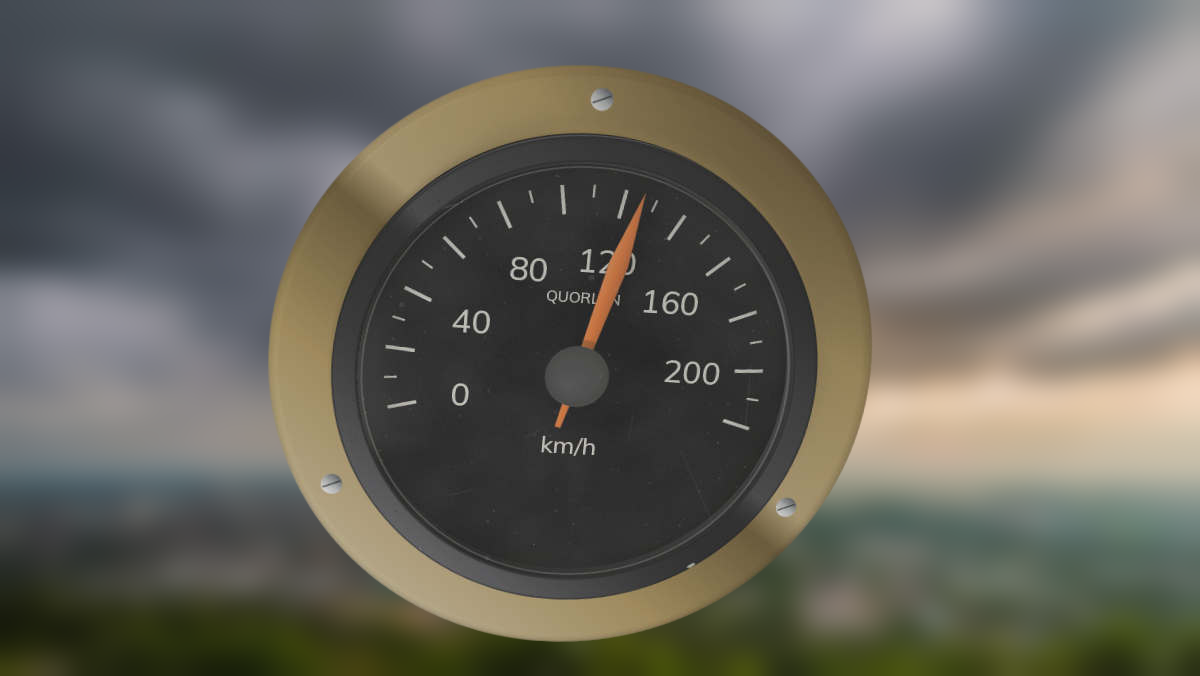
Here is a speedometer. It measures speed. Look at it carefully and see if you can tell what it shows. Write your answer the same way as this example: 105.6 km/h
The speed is 125 km/h
